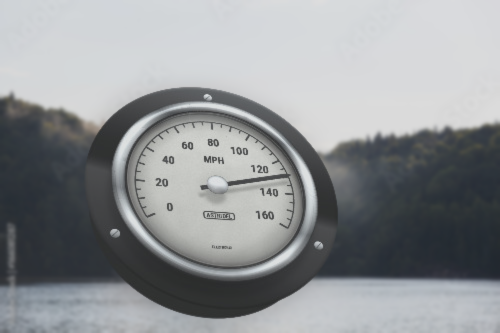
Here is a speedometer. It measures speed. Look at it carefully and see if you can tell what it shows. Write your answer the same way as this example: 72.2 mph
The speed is 130 mph
